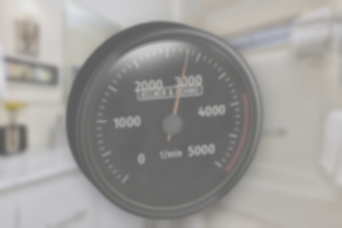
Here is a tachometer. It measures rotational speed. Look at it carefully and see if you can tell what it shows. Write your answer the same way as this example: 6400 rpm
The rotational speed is 2800 rpm
